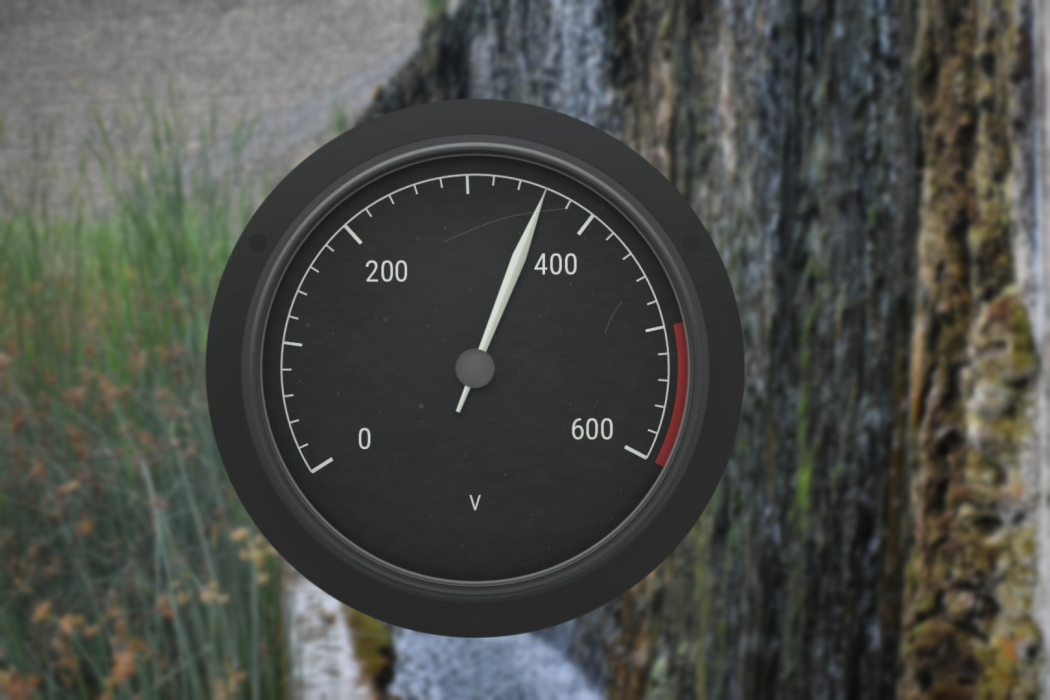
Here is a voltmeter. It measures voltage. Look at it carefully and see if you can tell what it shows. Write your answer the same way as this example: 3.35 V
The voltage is 360 V
